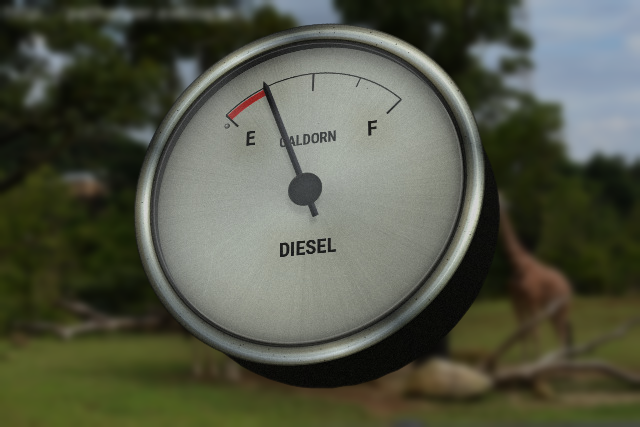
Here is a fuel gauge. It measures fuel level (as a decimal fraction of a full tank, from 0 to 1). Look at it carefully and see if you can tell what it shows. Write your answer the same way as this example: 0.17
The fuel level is 0.25
